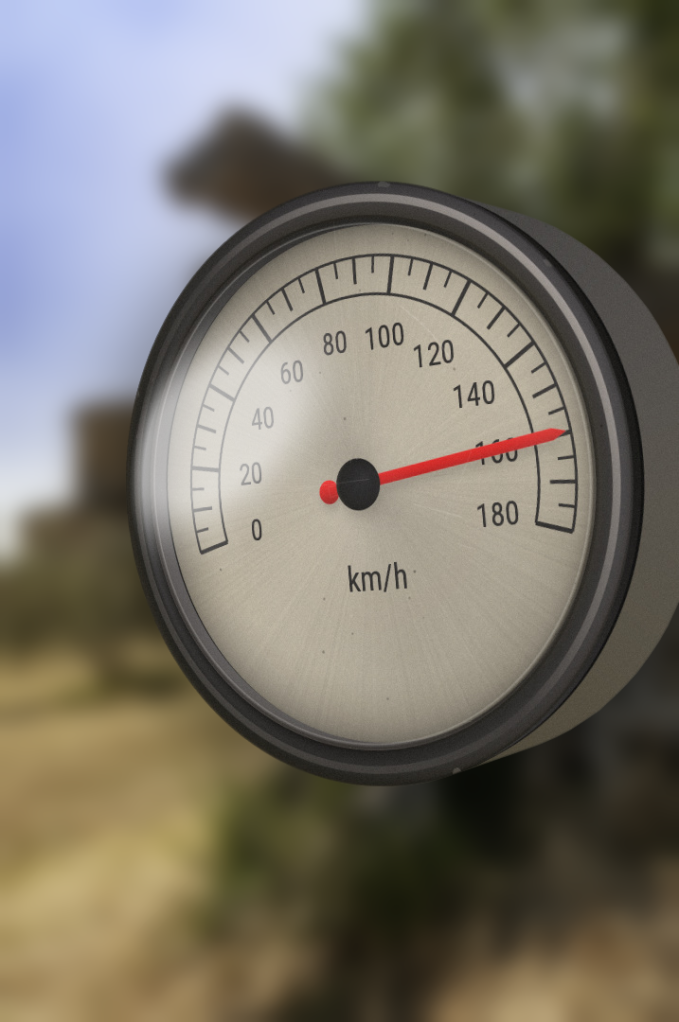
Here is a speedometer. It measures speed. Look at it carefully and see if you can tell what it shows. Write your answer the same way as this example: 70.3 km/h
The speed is 160 km/h
